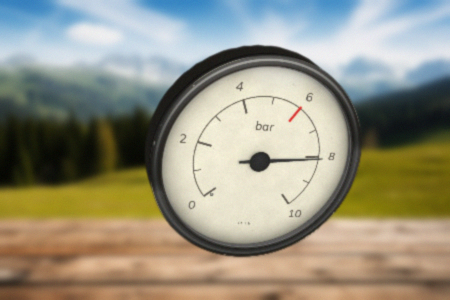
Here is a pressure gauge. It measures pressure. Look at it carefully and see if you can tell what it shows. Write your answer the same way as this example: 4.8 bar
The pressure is 8 bar
